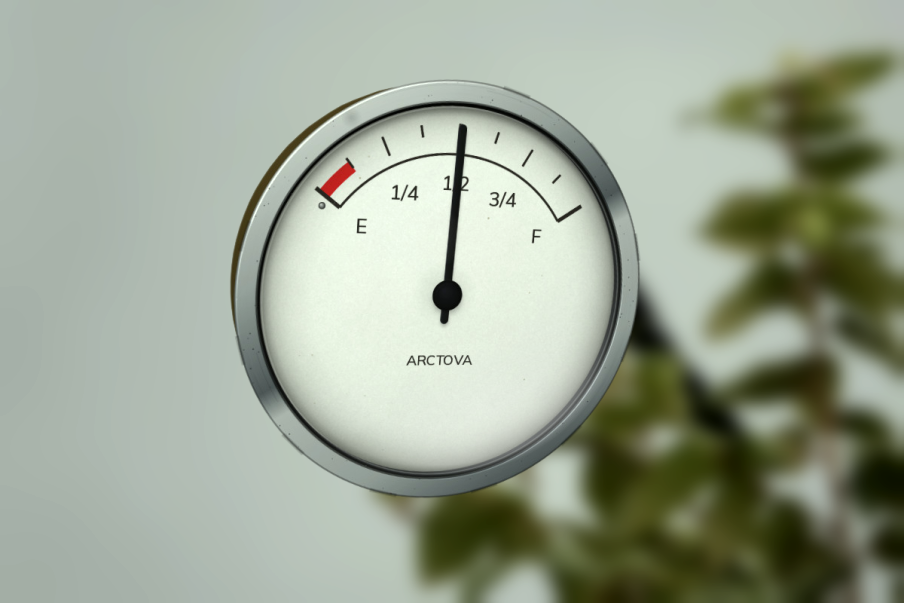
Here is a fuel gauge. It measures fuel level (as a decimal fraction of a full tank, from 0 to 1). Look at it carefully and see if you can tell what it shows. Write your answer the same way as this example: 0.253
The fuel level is 0.5
